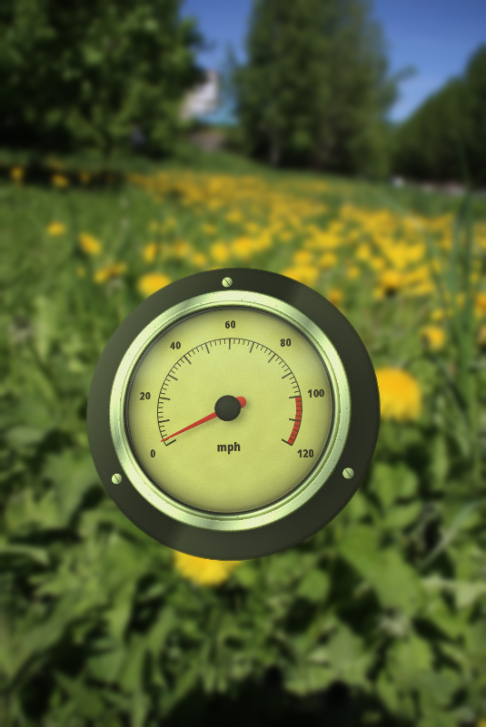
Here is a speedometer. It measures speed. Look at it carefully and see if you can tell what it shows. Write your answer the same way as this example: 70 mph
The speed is 2 mph
